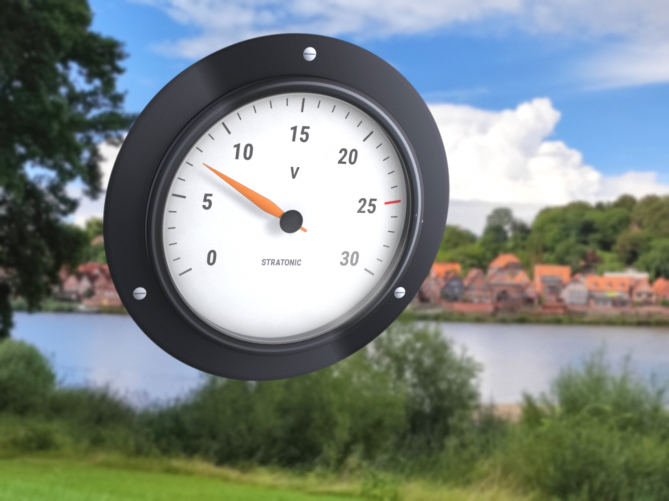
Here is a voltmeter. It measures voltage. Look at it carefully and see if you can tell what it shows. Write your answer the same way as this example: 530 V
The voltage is 7.5 V
